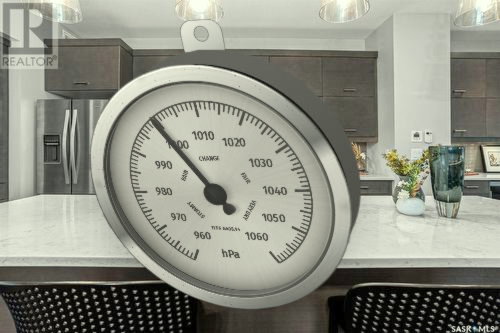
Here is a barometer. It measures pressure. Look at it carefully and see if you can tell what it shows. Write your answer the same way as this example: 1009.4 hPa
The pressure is 1000 hPa
